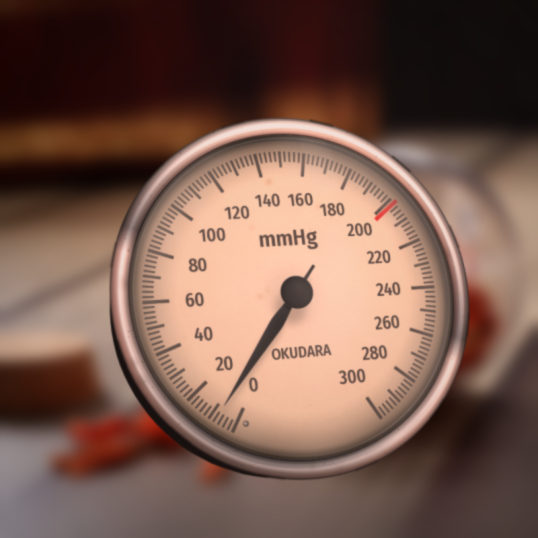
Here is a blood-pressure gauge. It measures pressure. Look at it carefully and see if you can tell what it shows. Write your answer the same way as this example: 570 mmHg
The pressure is 8 mmHg
